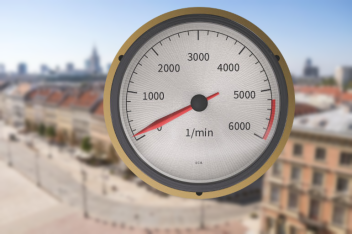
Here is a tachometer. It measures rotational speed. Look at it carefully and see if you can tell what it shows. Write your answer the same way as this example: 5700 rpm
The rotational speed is 100 rpm
